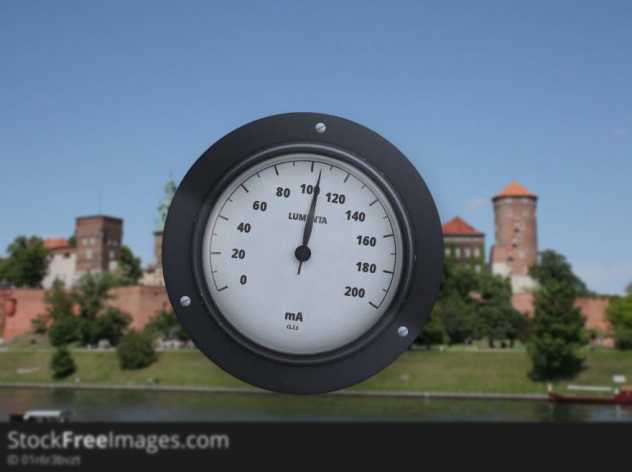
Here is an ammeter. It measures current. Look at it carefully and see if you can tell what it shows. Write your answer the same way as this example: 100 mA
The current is 105 mA
